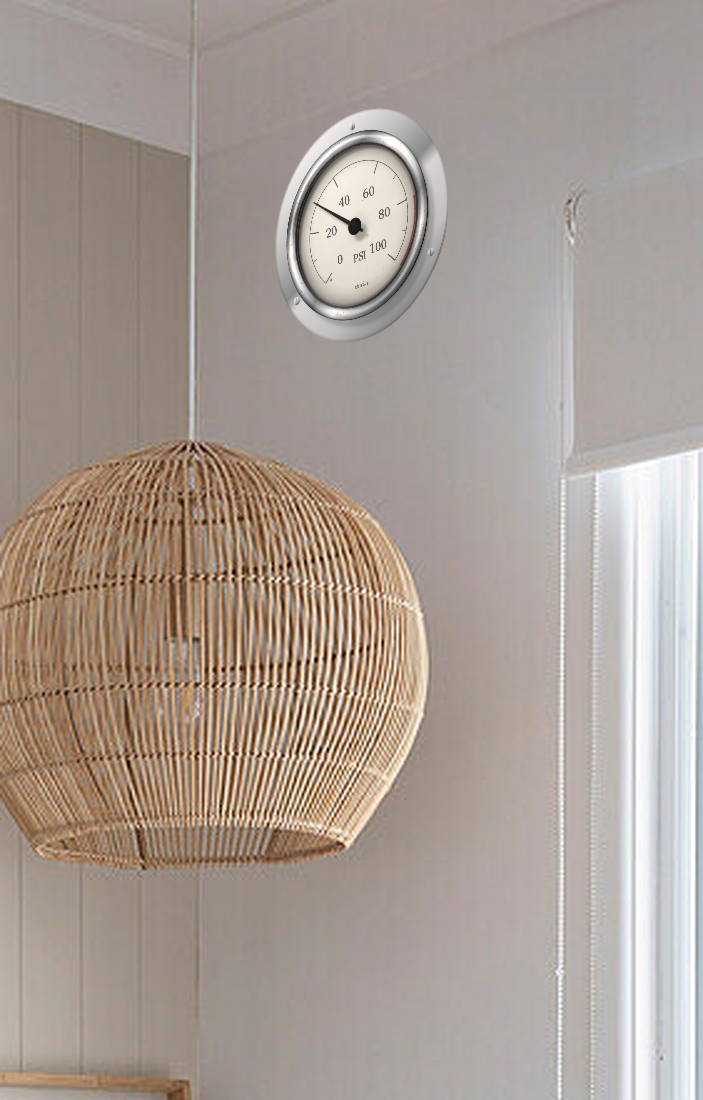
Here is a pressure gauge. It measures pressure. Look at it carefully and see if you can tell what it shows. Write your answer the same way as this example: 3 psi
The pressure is 30 psi
